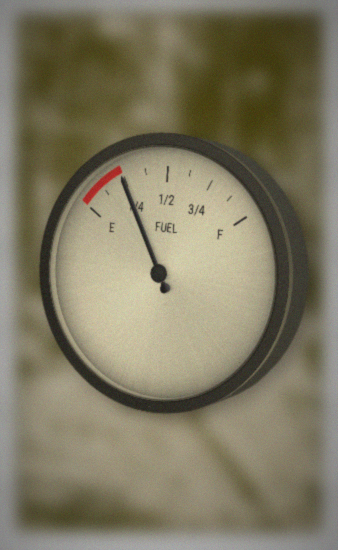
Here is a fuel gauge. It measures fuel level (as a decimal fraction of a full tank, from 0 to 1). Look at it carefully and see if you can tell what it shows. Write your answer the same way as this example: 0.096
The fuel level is 0.25
